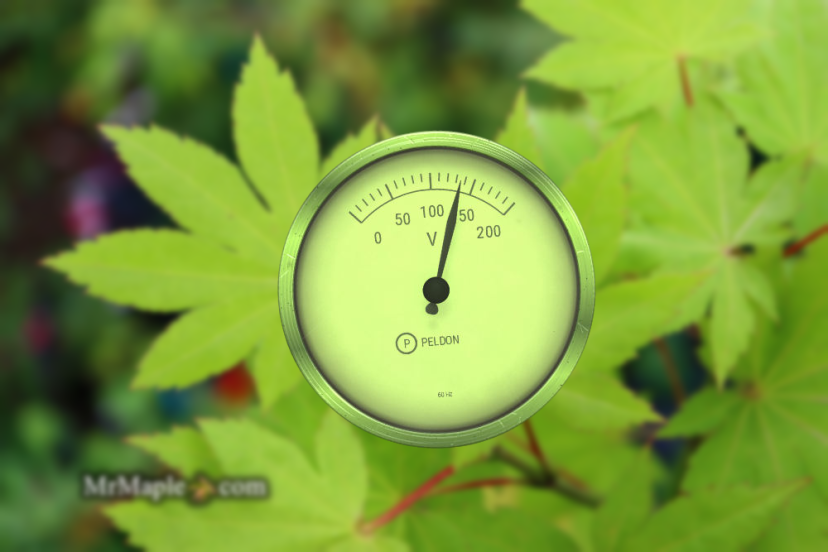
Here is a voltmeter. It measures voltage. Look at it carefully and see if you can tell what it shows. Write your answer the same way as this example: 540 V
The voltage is 135 V
